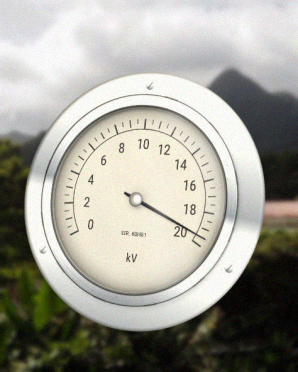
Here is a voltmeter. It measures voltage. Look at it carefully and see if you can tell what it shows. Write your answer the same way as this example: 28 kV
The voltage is 19.5 kV
